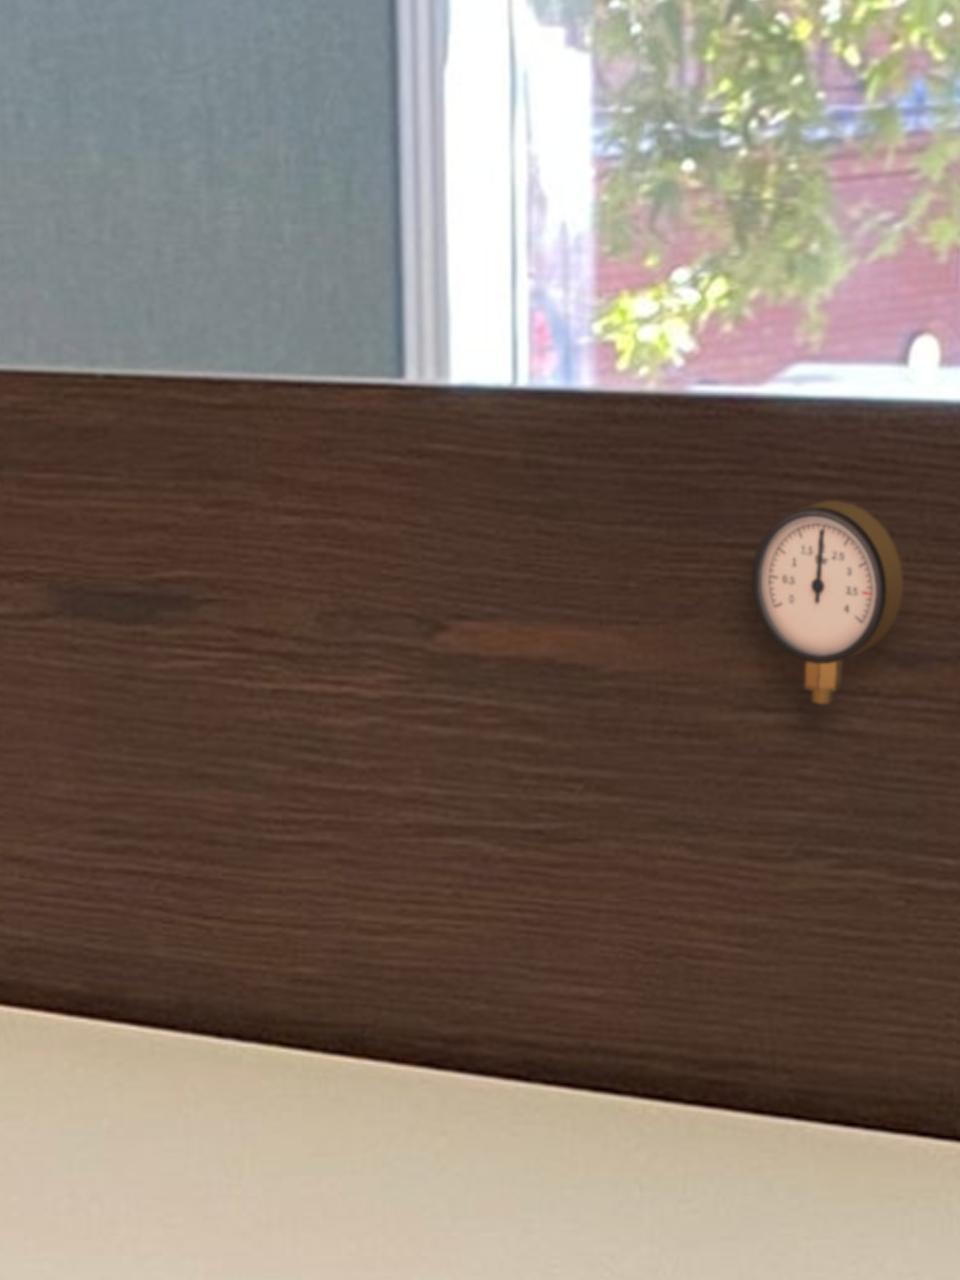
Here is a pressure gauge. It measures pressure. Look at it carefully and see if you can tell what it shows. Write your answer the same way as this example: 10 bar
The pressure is 2 bar
